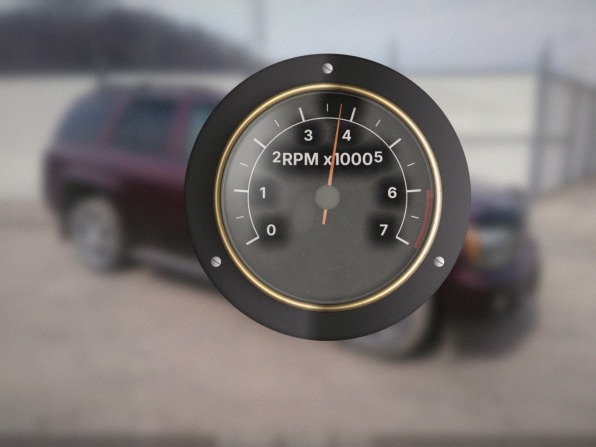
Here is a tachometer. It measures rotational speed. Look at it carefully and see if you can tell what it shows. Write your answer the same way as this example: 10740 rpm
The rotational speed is 3750 rpm
